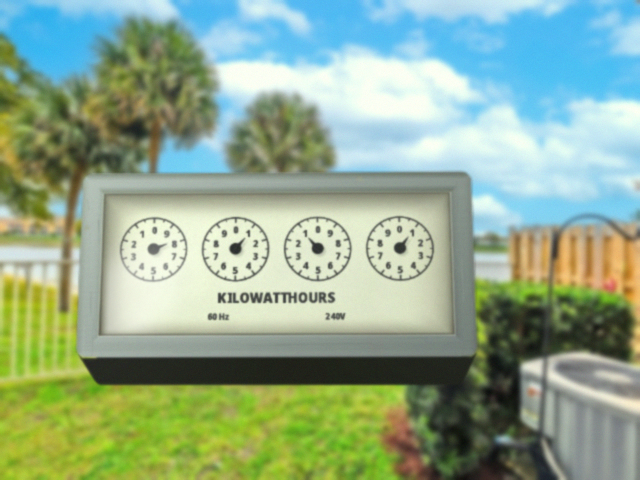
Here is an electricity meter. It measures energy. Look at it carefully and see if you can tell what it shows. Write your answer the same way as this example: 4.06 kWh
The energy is 8111 kWh
